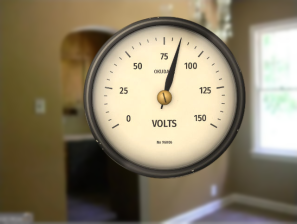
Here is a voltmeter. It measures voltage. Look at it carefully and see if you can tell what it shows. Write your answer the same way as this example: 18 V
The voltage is 85 V
